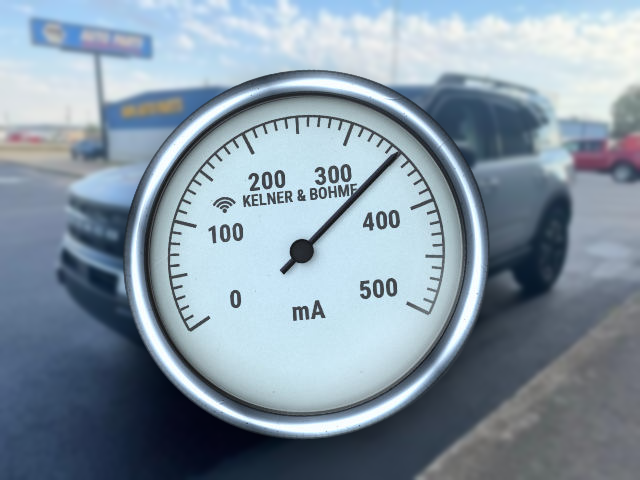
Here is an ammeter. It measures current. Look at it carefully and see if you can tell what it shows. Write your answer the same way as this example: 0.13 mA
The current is 350 mA
